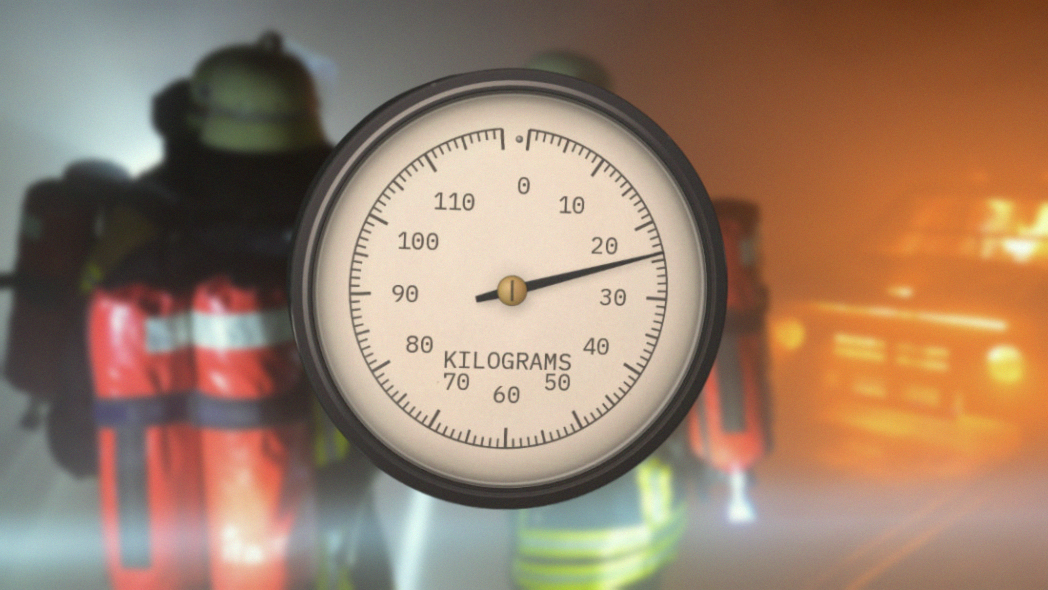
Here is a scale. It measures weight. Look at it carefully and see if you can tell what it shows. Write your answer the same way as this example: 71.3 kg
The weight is 24 kg
